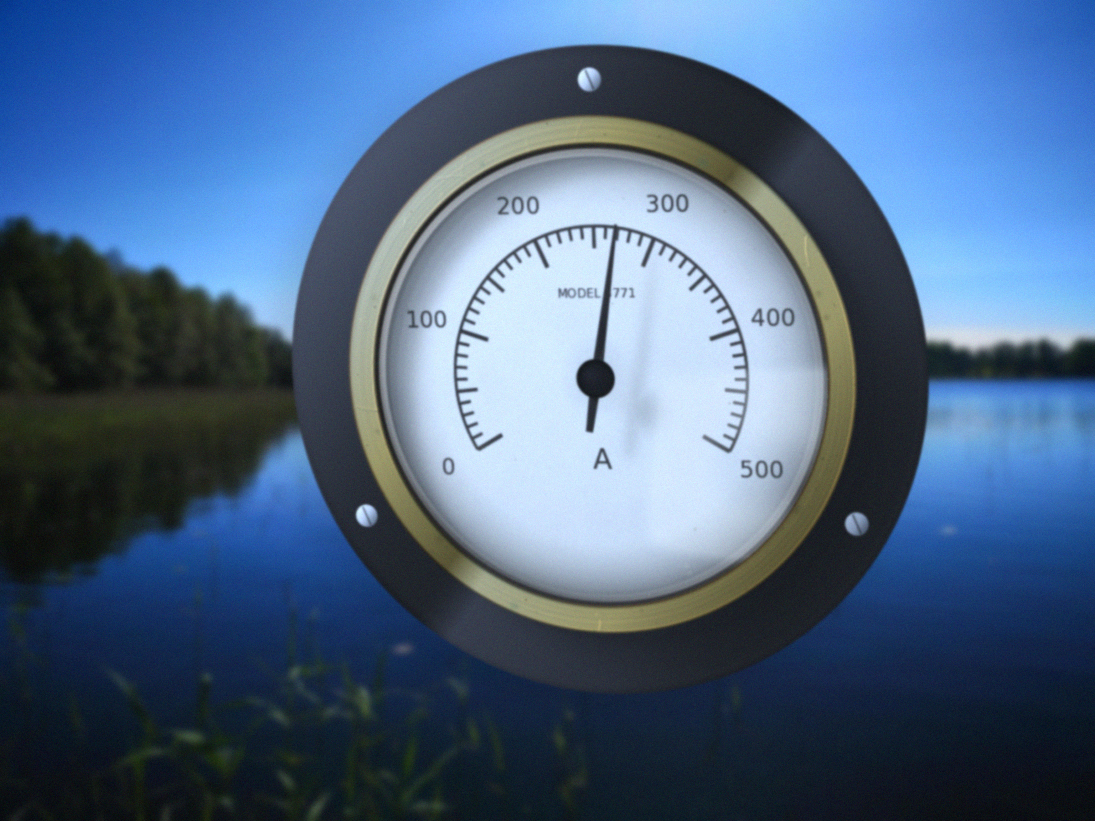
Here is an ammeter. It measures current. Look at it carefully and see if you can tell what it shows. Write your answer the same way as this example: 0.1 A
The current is 270 A
